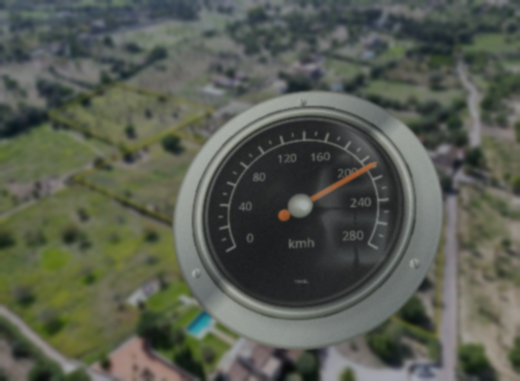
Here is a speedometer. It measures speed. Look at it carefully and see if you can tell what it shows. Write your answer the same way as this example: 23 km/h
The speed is 210 km/h
